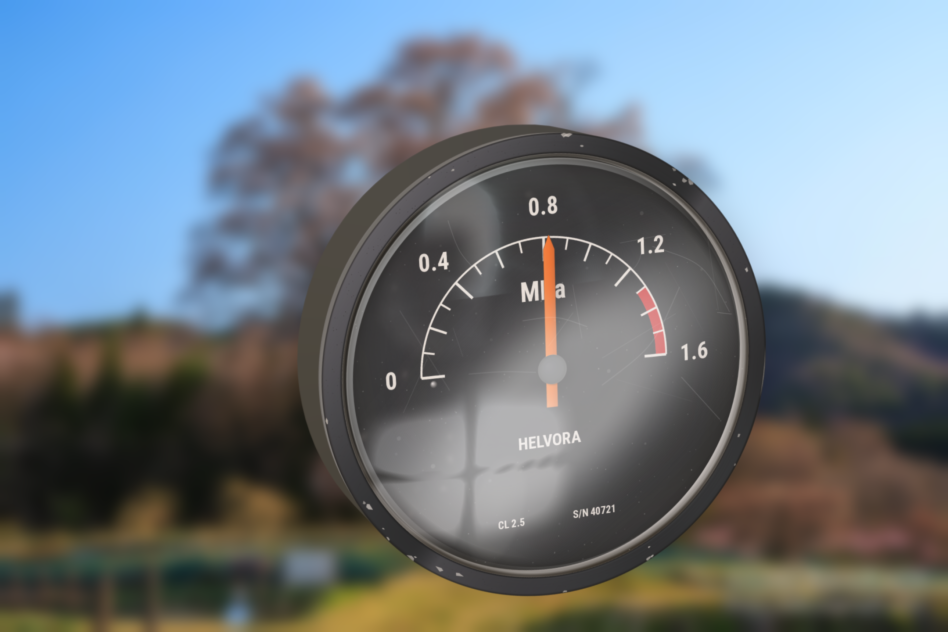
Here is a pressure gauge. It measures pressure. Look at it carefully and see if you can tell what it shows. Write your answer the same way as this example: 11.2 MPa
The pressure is 0.8 MPa
